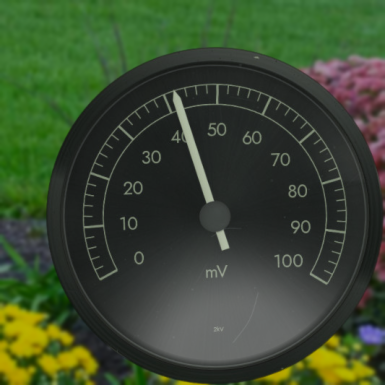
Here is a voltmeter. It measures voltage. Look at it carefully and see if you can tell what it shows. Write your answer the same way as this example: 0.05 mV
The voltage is 42 mV
